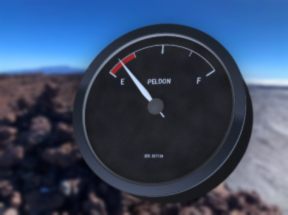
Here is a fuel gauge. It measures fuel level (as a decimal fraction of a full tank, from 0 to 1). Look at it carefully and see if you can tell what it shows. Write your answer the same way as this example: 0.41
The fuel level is 0.125
